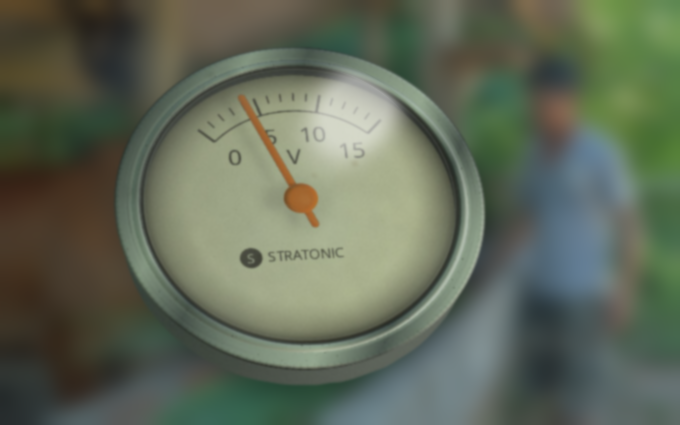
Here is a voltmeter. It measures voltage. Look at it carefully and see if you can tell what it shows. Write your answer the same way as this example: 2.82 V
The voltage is 4 V
